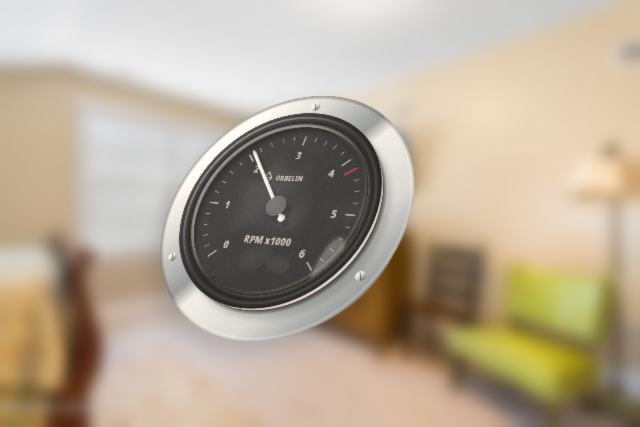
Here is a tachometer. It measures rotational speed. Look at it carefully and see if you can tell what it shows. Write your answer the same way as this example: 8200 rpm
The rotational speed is 2100 rpm
